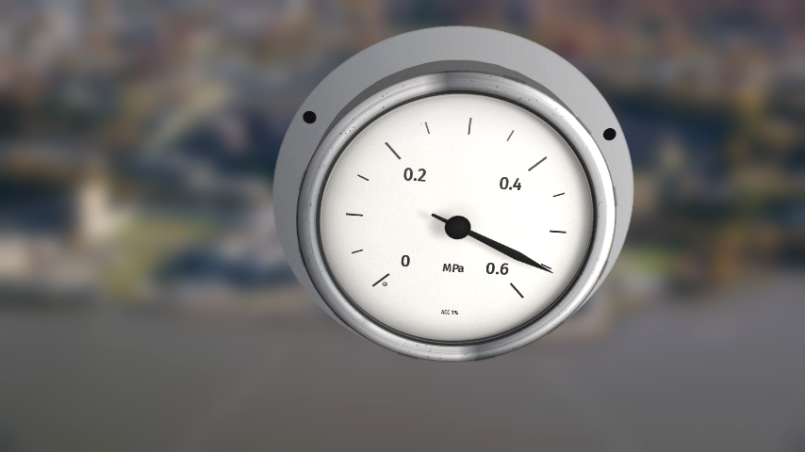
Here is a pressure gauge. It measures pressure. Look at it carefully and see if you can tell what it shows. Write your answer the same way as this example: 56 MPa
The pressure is 0.55 MPa
